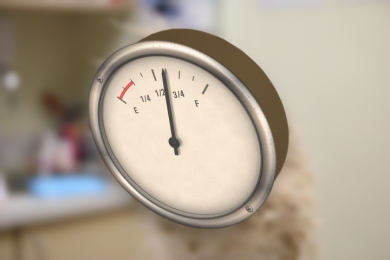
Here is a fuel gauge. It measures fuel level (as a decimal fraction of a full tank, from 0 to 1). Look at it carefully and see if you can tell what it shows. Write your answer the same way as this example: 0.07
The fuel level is 0.625
